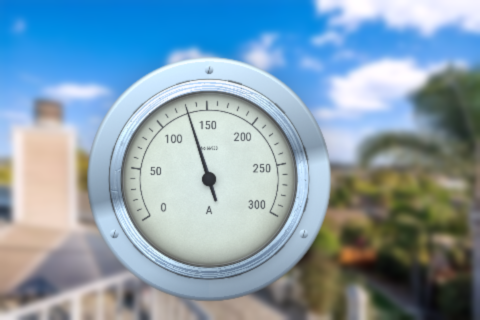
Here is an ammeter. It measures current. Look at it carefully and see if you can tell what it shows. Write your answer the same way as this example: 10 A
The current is 130 A
